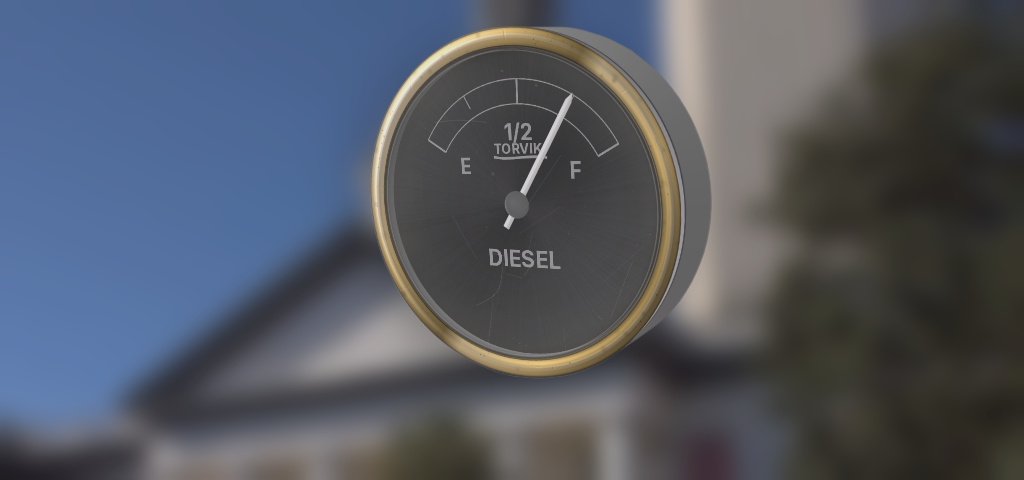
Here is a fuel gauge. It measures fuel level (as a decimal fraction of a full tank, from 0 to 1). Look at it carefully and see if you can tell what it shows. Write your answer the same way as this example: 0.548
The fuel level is 0.75
